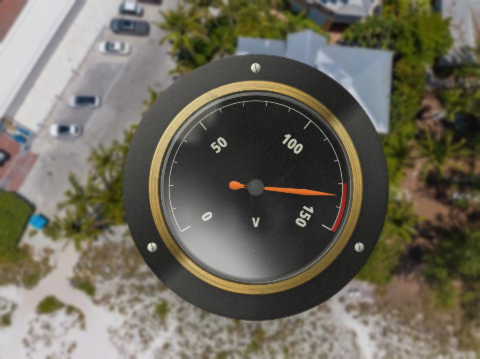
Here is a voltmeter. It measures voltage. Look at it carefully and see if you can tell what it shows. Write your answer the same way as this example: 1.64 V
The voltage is 135 V
